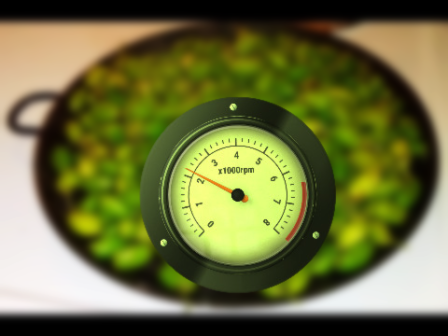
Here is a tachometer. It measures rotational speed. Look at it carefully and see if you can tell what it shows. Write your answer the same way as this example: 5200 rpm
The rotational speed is 2200 rpm
